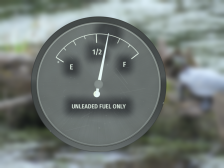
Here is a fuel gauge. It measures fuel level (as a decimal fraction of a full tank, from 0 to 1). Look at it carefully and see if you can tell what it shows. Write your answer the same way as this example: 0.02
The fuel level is 0.625
